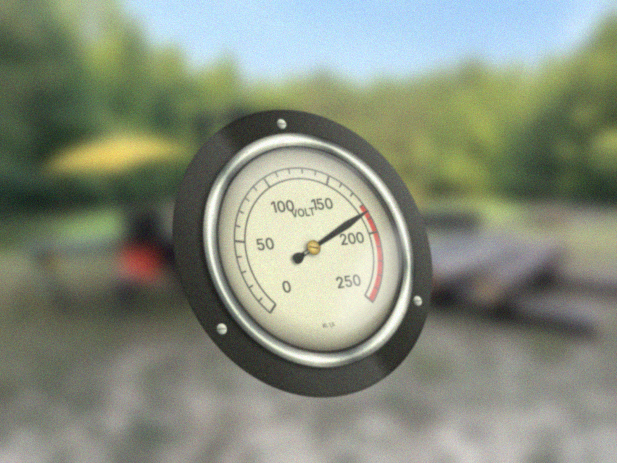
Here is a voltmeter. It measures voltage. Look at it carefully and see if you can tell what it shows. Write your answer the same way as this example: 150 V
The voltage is 185 V
